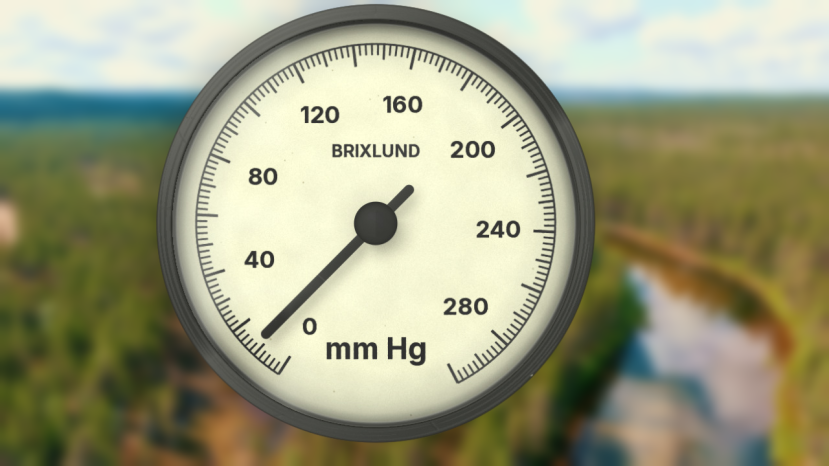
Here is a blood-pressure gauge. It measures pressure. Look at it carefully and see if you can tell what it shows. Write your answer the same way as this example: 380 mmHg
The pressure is 12 mmHg
